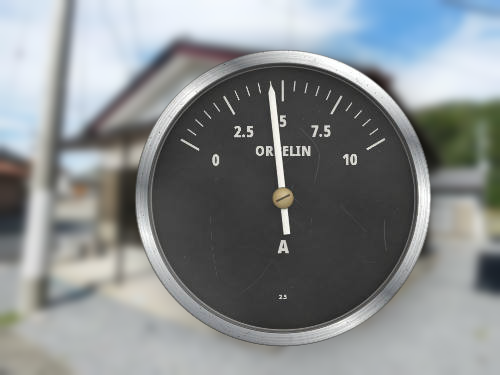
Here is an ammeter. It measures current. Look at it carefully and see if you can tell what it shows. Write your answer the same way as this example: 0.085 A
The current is 4.5 A
